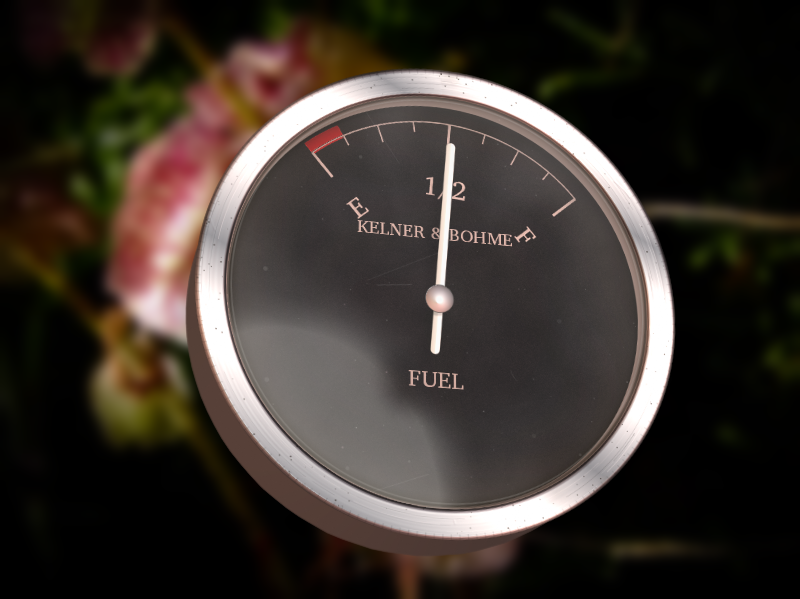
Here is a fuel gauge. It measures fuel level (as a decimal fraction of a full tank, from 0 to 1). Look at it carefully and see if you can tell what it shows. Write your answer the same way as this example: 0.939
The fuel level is 0.5
